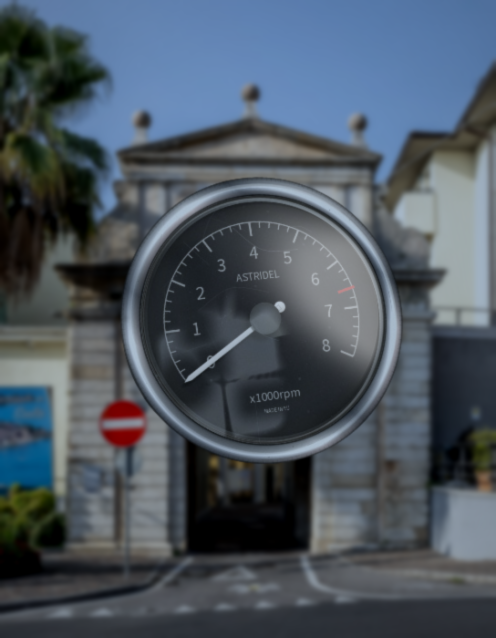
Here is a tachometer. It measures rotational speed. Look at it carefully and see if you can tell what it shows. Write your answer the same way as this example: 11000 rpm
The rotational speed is 0 rpm
